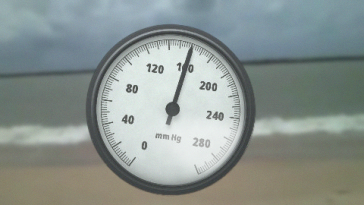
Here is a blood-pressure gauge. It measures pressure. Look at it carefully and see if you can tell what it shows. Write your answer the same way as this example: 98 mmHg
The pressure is 160 mmHg
